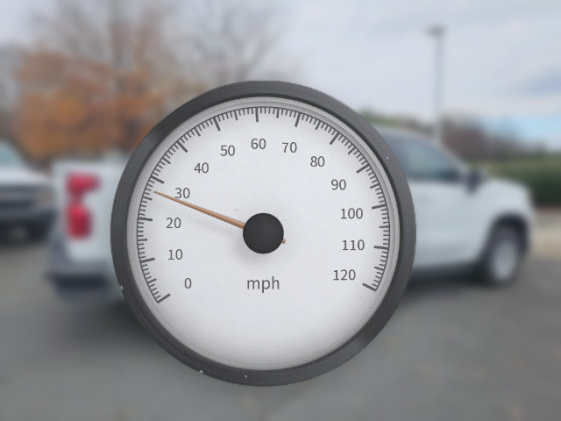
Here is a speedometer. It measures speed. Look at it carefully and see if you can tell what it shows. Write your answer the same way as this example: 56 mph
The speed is 27 mph
